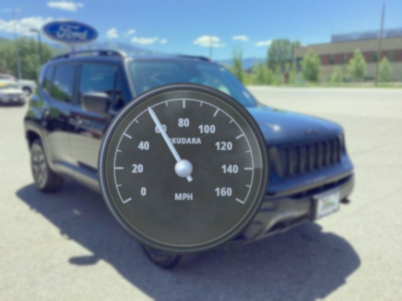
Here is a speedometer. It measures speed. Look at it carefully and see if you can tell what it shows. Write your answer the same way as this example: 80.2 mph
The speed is 60 mph
